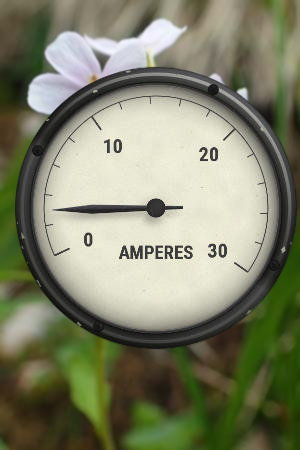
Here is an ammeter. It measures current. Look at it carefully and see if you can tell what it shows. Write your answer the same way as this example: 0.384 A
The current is 3 A
